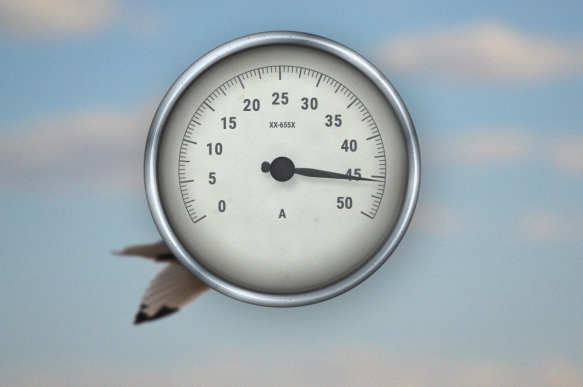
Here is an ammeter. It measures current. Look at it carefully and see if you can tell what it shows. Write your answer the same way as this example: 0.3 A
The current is 45.5 A
